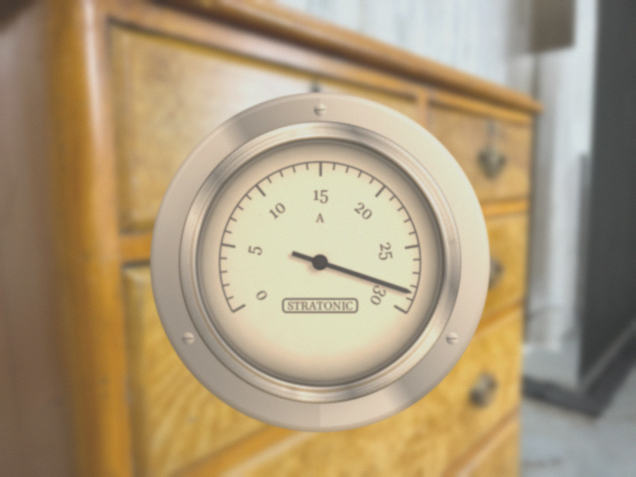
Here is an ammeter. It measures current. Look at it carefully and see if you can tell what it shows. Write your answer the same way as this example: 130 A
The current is 28.5 A
